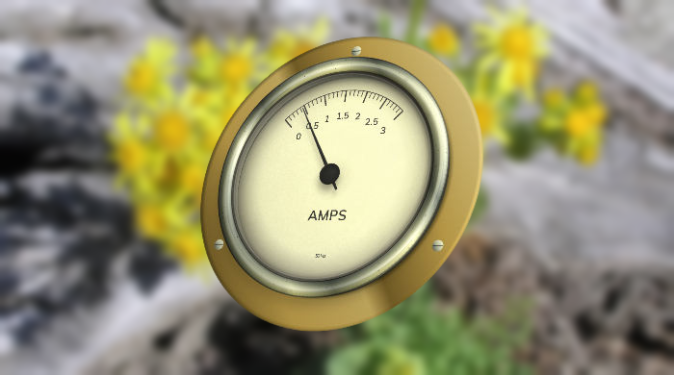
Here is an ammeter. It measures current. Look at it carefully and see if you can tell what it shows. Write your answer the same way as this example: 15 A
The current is 0.5 A
